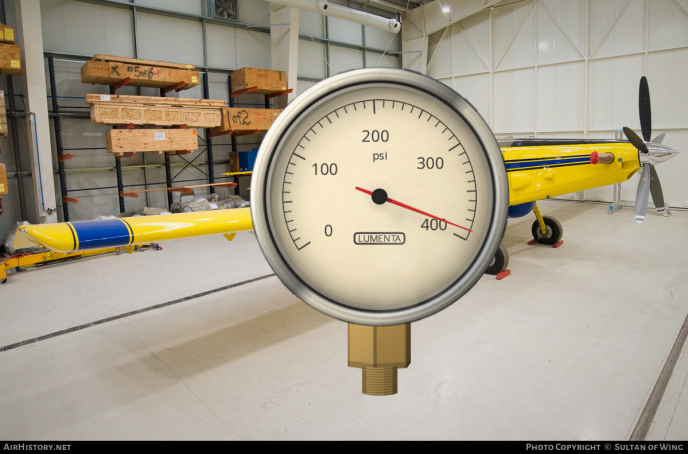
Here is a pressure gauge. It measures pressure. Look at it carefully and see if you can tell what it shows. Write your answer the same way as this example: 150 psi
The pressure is 390 psi
